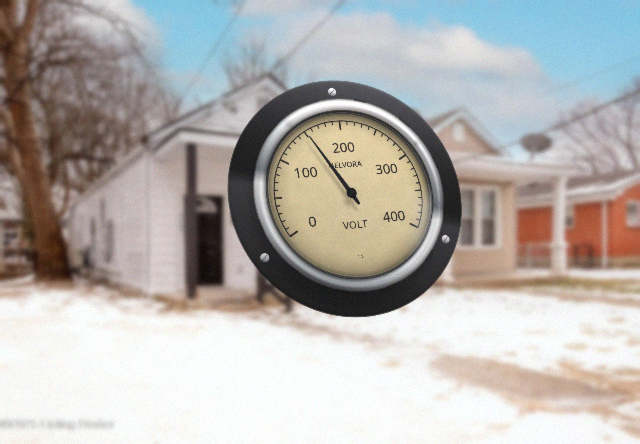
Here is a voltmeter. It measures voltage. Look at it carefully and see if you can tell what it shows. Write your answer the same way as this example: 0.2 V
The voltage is 150 V
